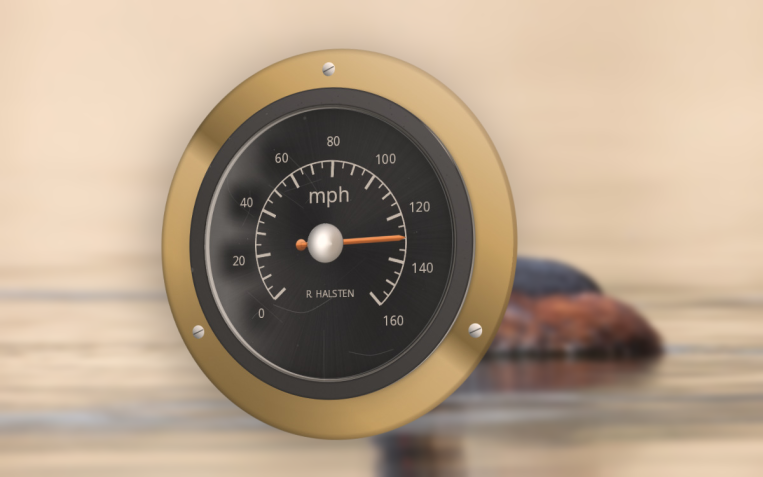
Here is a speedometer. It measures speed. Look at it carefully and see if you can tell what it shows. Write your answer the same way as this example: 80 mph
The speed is 130 mph
